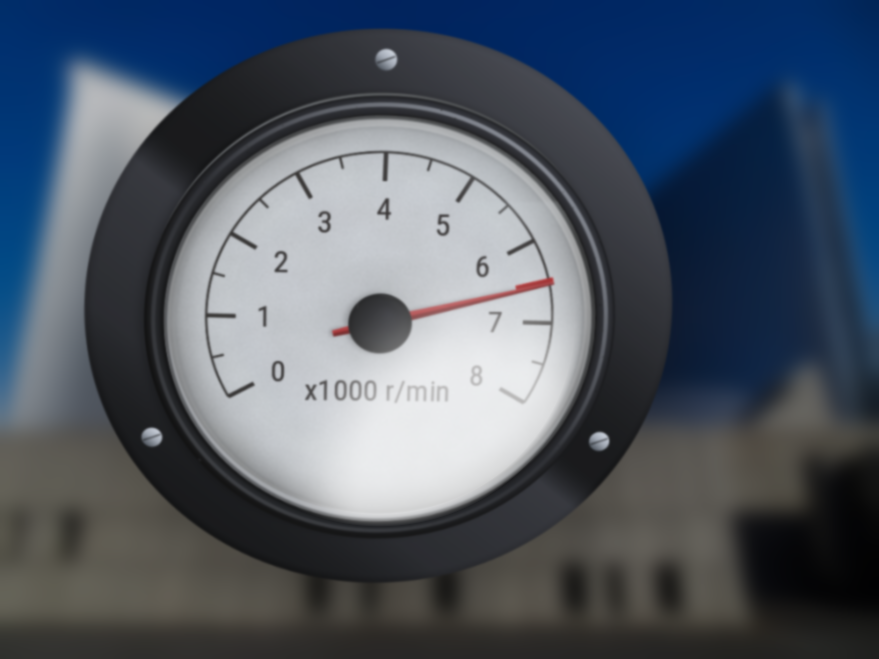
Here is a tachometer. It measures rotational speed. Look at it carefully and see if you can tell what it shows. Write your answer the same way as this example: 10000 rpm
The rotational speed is 6500 rpm
